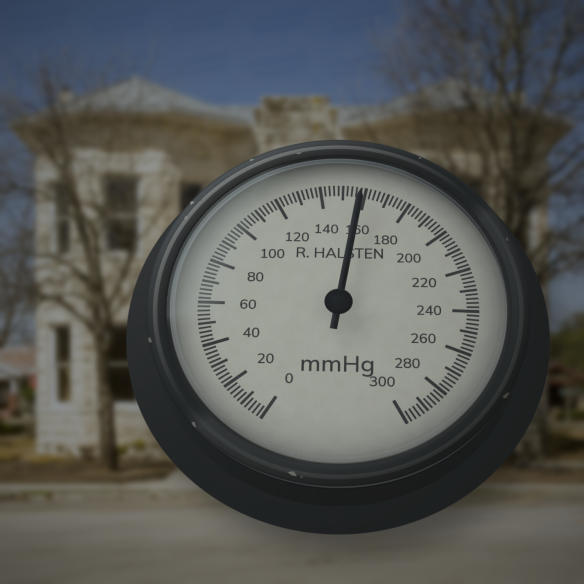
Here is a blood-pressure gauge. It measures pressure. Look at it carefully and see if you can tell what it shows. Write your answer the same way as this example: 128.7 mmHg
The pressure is 158 mmHg
